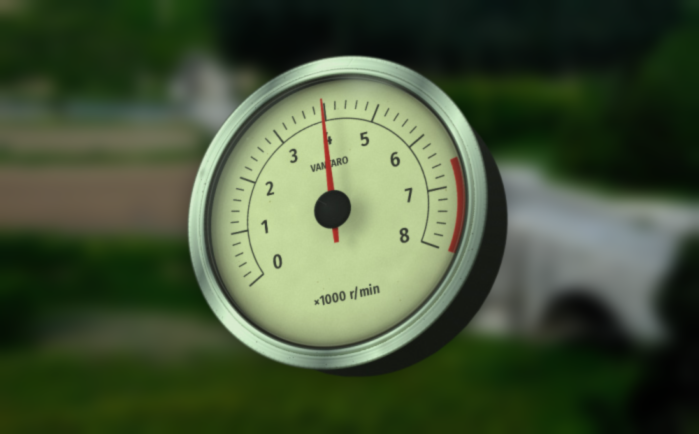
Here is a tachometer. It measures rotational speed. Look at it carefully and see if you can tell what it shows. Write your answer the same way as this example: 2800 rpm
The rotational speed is 4000 rpm
